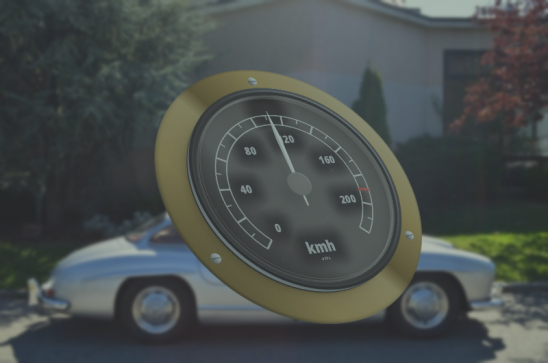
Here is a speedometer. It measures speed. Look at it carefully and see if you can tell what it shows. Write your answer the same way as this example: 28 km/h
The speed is 110 km/h
